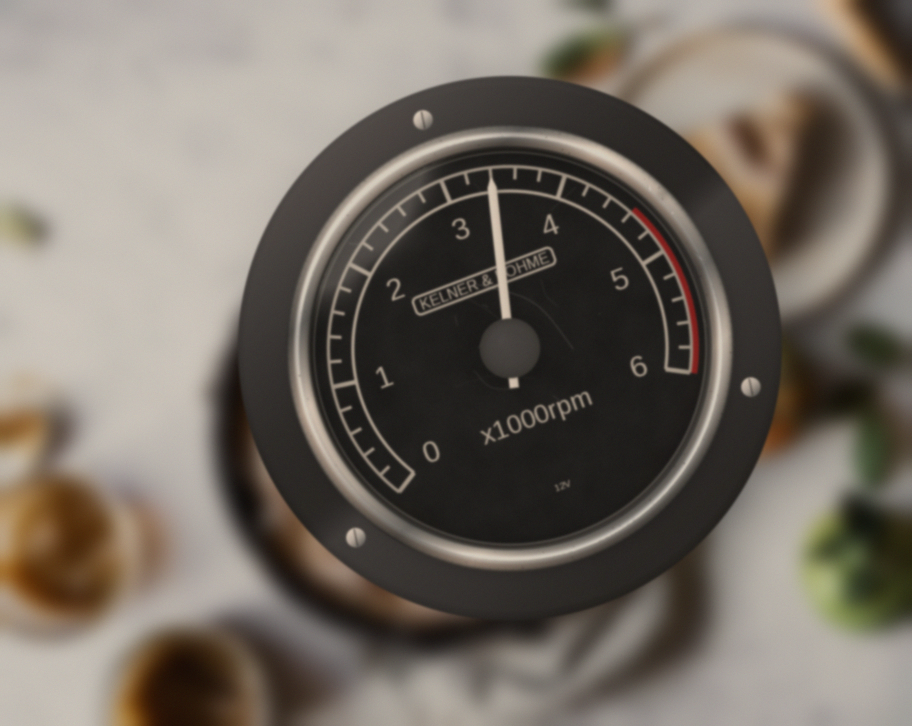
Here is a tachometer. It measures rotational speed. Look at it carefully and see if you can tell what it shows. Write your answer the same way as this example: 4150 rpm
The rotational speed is 3400 rpm
